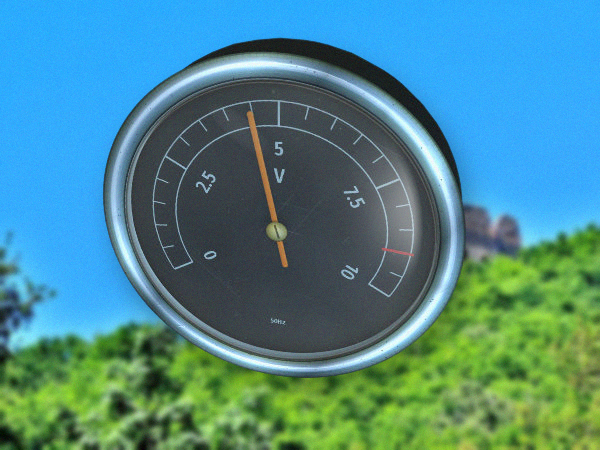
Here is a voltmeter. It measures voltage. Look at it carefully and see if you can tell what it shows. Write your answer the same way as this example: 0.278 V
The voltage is 4.5 V
